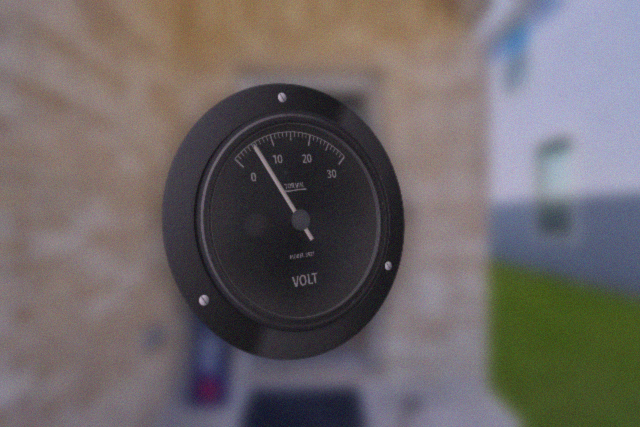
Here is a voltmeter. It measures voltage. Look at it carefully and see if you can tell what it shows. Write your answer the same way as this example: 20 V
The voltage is 5 V
